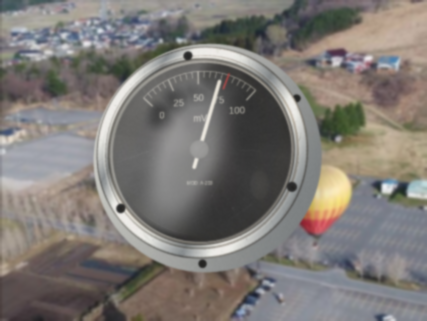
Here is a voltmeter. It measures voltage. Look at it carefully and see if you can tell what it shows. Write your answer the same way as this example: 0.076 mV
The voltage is 70 mV
